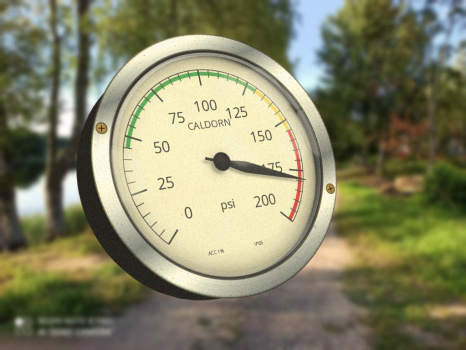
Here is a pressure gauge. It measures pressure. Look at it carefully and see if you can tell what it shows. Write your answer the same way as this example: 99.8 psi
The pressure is 180 psi
